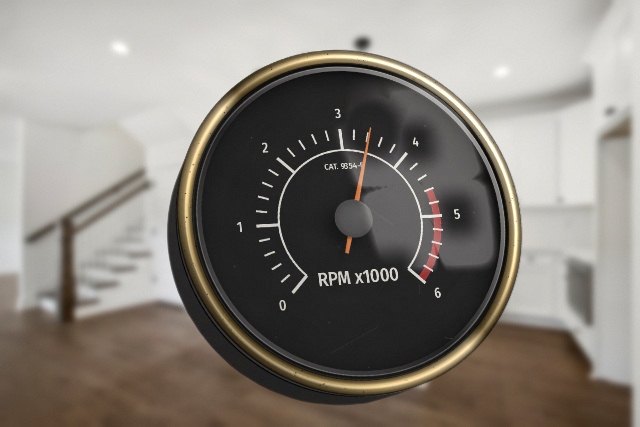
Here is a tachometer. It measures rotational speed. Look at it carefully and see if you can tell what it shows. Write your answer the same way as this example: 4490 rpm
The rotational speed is 3400 rpm
